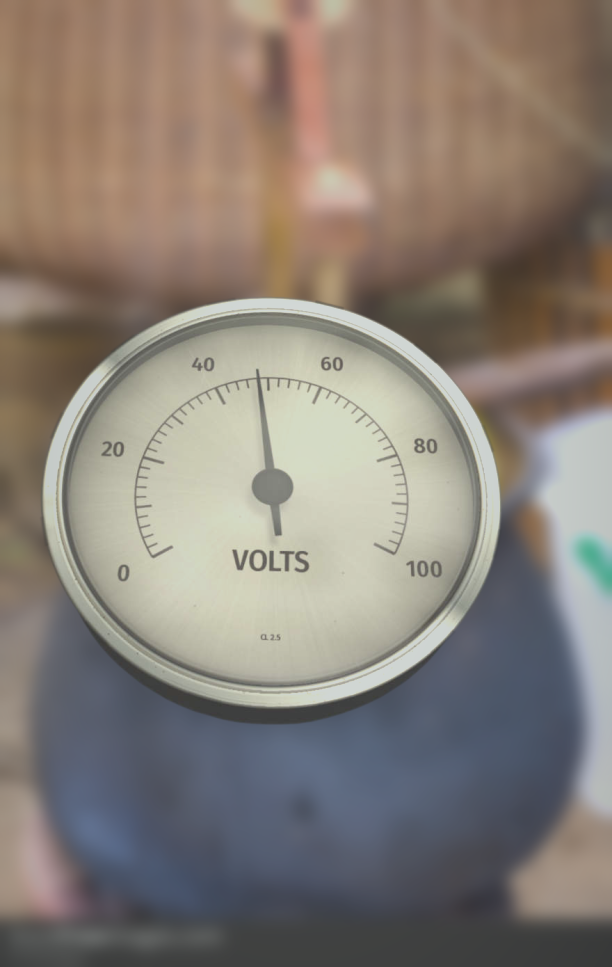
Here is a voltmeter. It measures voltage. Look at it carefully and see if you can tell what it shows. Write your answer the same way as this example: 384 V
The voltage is 48 V
